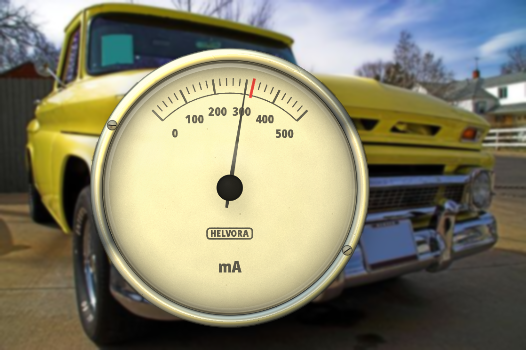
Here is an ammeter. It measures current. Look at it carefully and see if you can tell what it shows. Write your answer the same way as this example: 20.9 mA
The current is 300 mA
